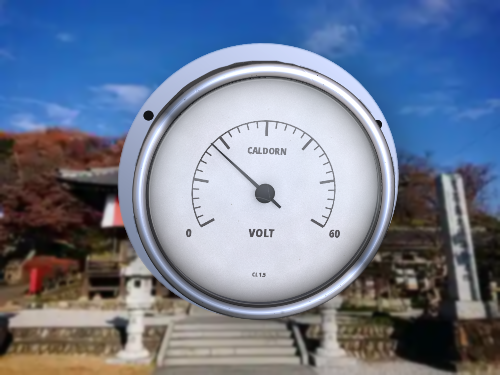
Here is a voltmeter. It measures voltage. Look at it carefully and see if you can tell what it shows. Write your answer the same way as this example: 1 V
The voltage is 18 V
